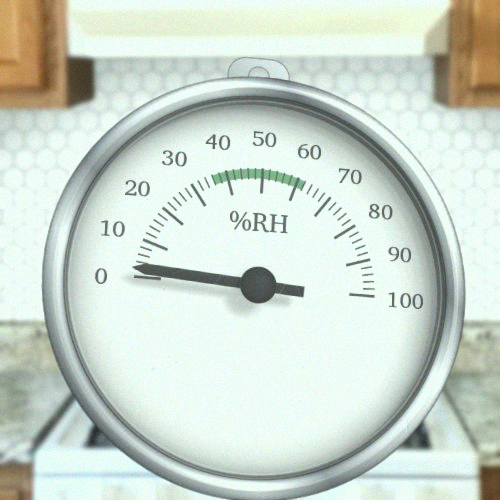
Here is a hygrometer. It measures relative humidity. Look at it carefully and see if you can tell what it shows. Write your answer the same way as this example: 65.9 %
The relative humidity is 2 %
